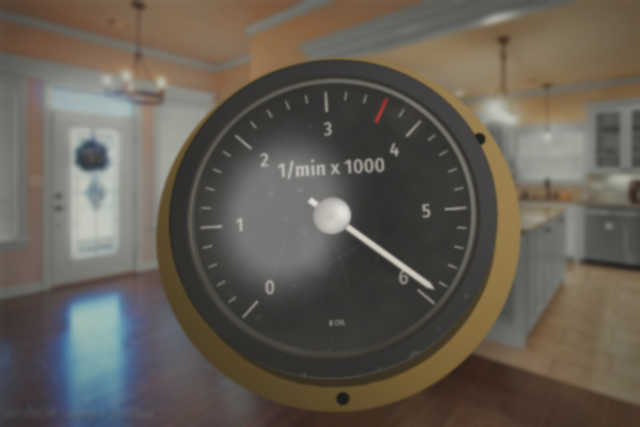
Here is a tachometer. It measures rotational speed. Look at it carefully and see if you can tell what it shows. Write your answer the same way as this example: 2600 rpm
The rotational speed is 5900 rpm
